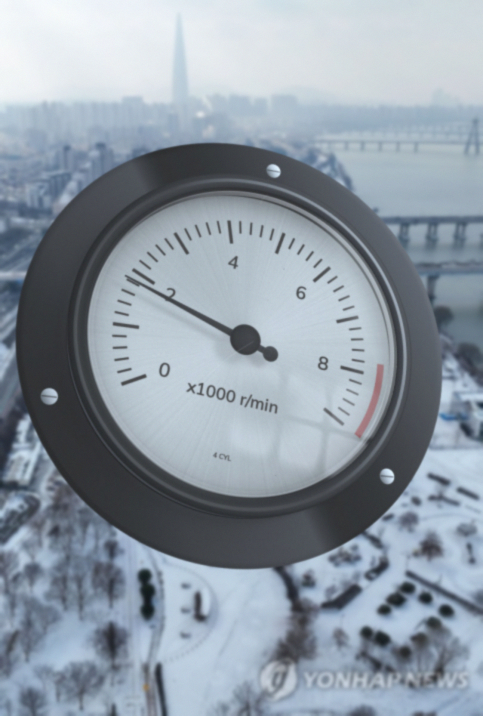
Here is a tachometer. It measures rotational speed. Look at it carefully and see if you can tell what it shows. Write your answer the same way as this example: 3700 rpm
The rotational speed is 1800 rpm
